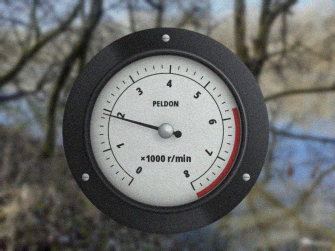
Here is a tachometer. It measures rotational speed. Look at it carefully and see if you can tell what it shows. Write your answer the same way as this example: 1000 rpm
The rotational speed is 1900 rpm
